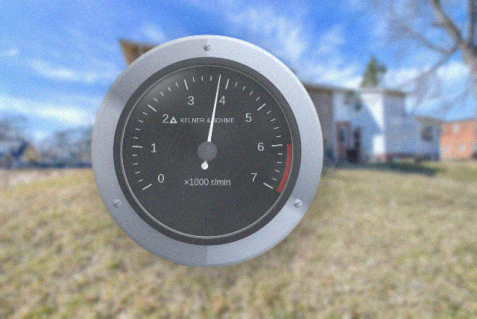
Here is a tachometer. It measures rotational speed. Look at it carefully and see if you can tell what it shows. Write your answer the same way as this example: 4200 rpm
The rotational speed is 3800 rpm
